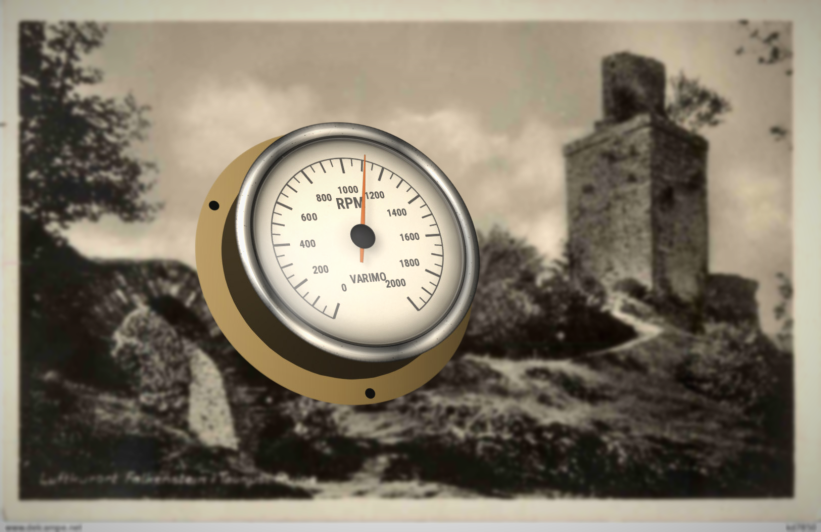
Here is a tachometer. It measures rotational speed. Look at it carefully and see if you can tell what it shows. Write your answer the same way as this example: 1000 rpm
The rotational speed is 1100 rpm
